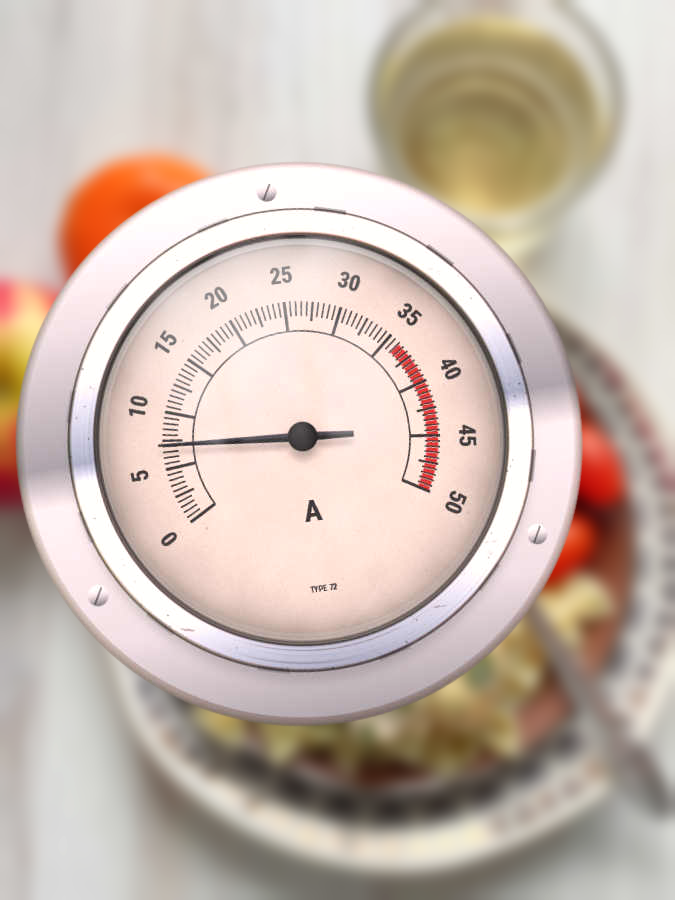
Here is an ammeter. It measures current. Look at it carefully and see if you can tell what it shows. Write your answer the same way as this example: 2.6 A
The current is 7 A
